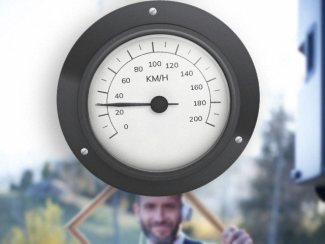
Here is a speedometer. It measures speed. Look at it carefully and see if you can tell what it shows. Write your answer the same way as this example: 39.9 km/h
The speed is 30 km/h
